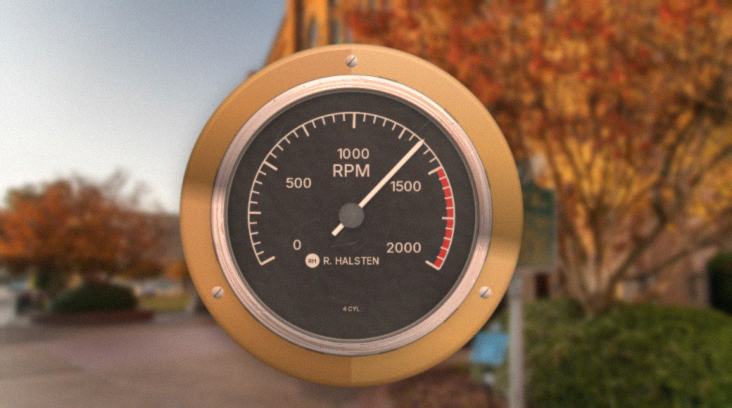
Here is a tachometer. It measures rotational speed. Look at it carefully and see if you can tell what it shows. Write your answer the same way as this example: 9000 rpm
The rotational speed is 1350 rpm
